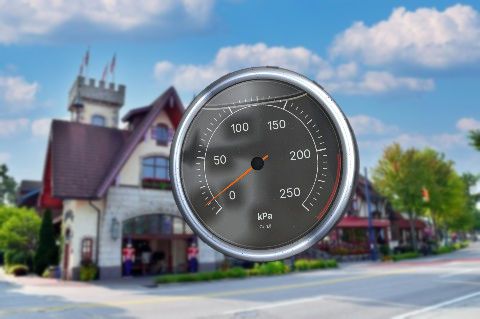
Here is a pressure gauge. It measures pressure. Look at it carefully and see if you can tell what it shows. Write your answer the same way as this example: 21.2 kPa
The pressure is 10 kPa
